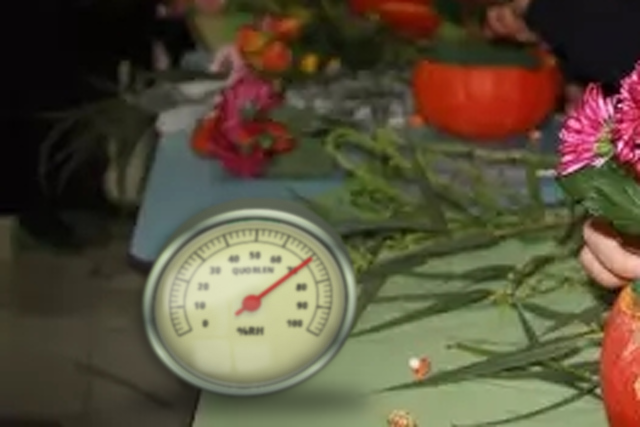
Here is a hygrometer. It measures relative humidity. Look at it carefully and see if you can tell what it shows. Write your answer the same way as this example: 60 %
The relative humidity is 70 %
